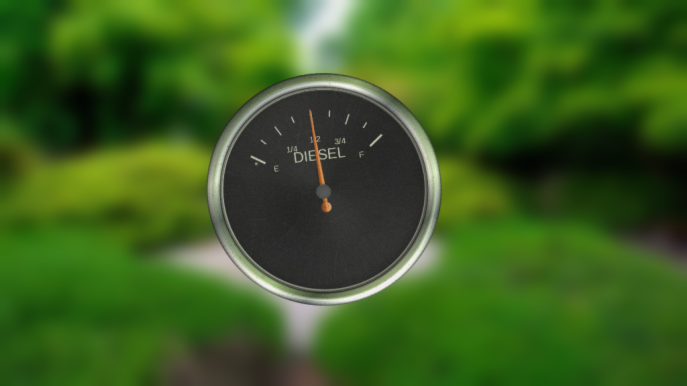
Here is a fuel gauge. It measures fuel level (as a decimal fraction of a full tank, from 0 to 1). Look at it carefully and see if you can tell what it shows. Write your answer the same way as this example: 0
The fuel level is 0.5
